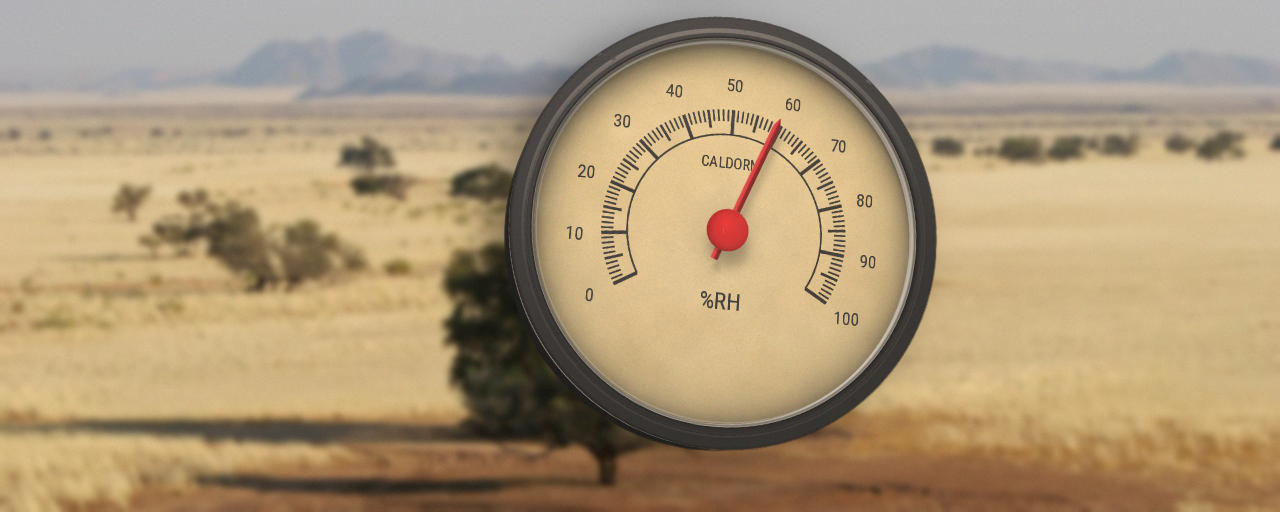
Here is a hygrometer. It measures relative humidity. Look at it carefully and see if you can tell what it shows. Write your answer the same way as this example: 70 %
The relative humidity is 59 %
